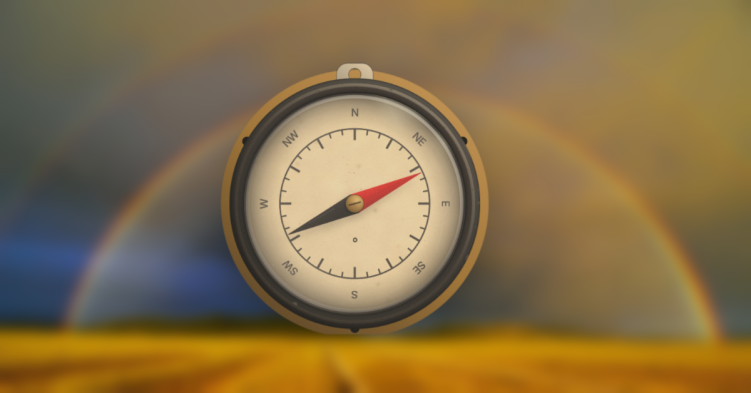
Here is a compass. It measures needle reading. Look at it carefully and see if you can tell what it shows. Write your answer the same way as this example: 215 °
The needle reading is 65 °
